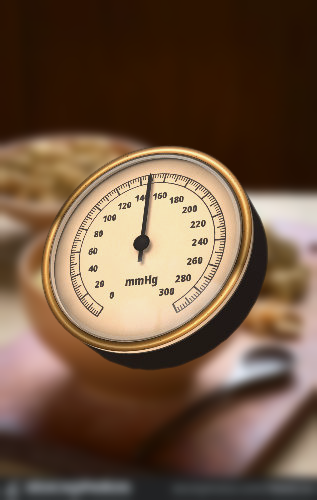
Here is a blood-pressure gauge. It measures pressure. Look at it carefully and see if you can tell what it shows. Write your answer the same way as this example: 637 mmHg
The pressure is 150 mmHg
